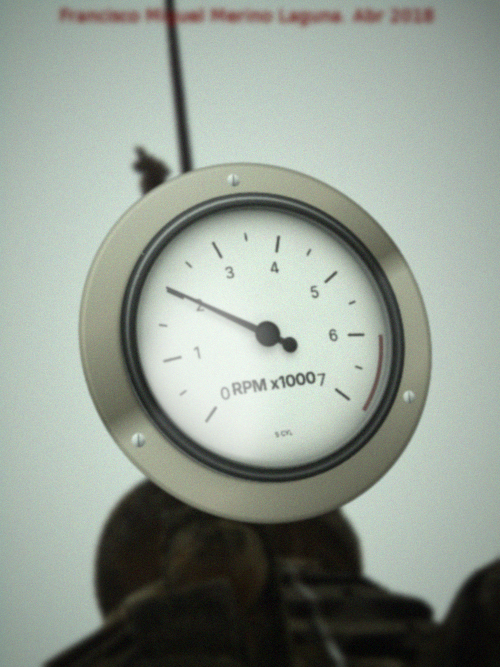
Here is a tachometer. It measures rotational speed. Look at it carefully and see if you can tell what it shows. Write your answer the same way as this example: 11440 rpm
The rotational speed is 2000 rpm
